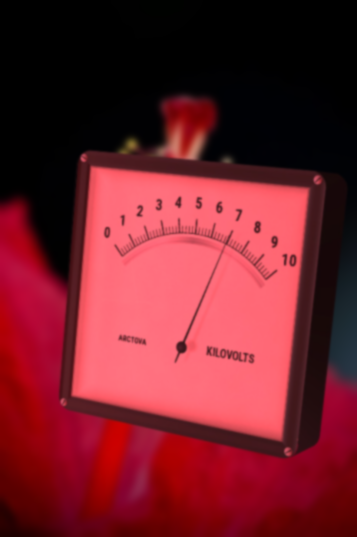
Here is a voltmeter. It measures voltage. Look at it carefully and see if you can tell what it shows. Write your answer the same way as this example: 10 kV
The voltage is 7 kV
